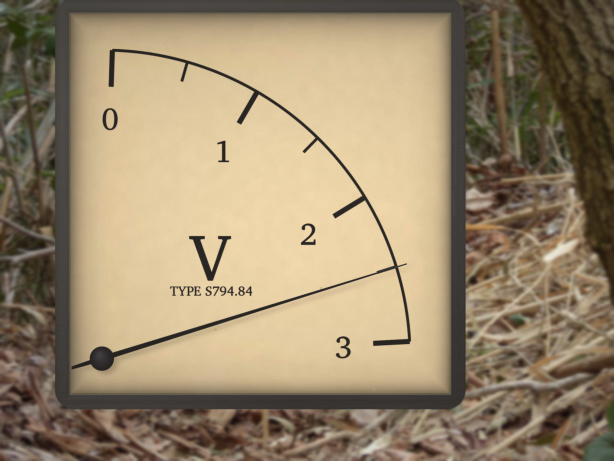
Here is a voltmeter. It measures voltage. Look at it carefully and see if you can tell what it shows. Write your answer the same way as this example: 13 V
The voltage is 2.5 V
